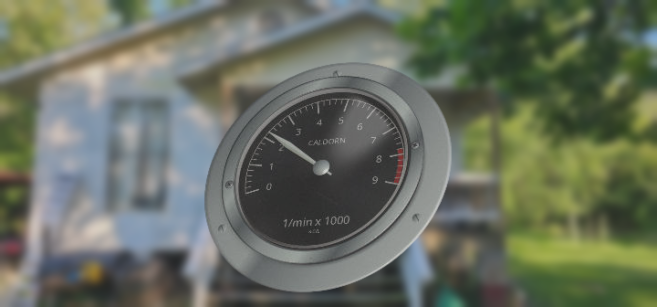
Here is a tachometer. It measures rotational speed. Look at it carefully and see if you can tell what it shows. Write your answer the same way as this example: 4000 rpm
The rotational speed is 2200 rpm
